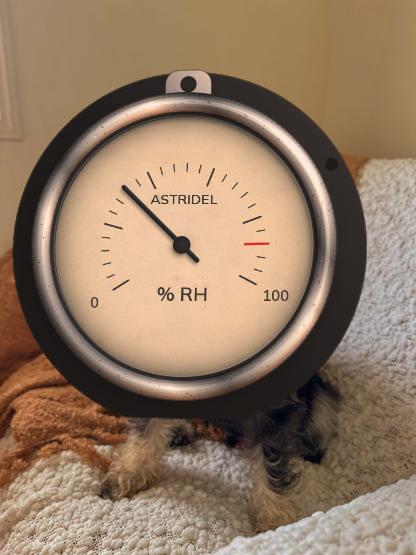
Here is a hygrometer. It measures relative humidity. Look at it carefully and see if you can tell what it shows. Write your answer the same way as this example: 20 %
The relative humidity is 32 %
